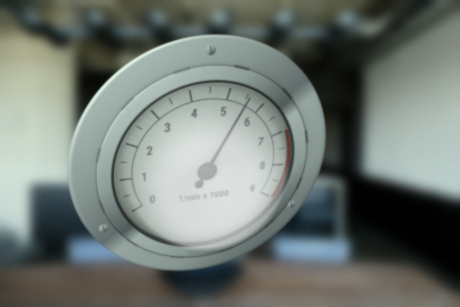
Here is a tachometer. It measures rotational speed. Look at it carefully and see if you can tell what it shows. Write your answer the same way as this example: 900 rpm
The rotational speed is 5500 rpm
